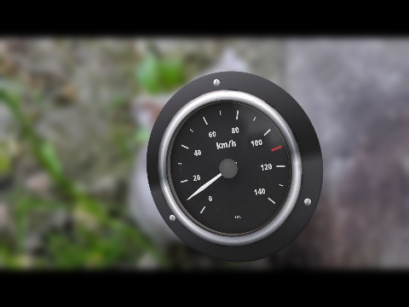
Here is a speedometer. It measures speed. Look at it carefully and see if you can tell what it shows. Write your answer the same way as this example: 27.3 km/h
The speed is 10 km/h
